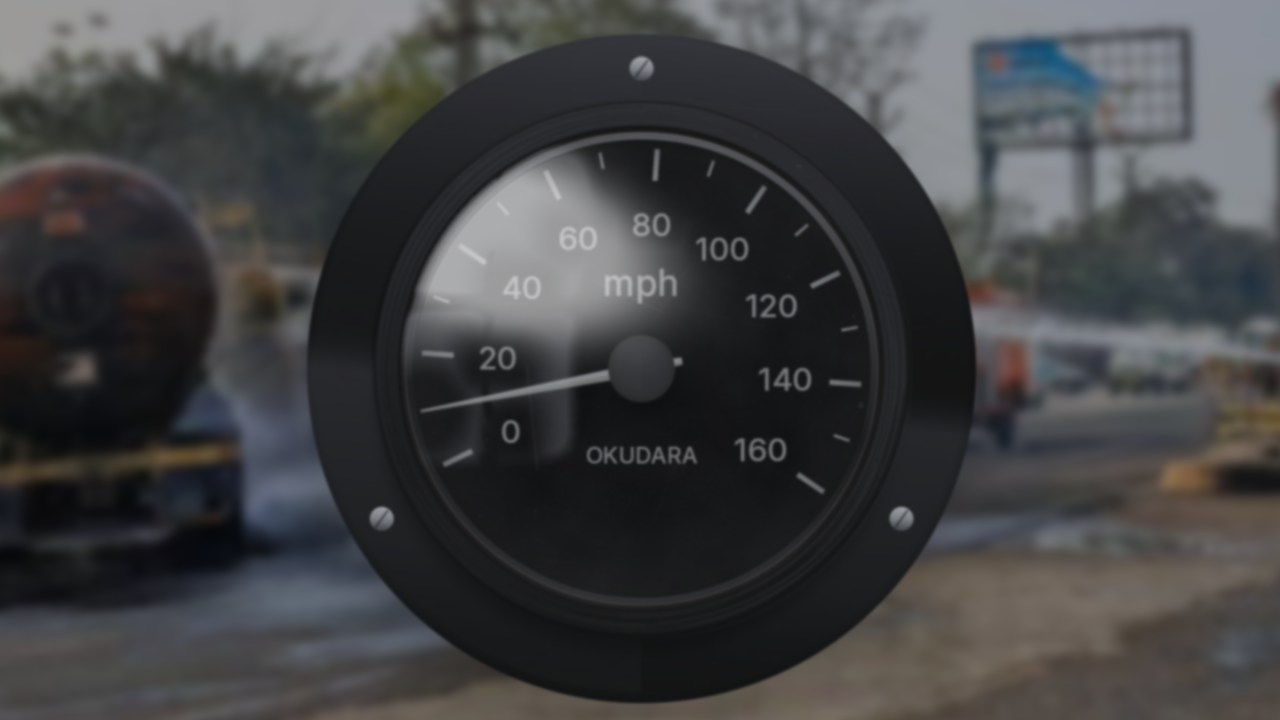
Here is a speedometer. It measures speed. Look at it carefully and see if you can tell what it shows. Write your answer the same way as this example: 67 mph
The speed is 10 mph
